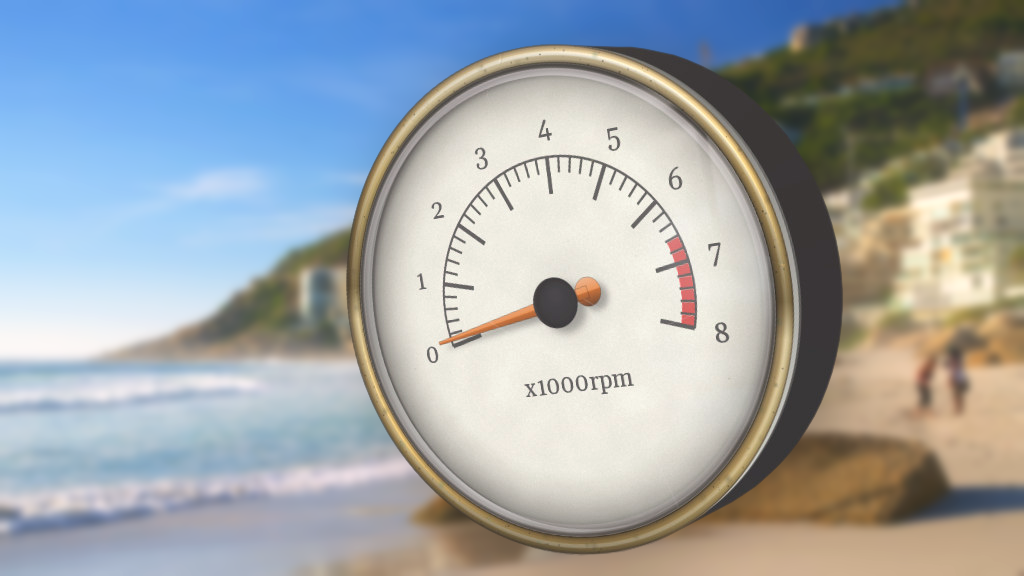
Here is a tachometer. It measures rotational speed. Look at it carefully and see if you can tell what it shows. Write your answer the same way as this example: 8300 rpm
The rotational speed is 100 rpm
